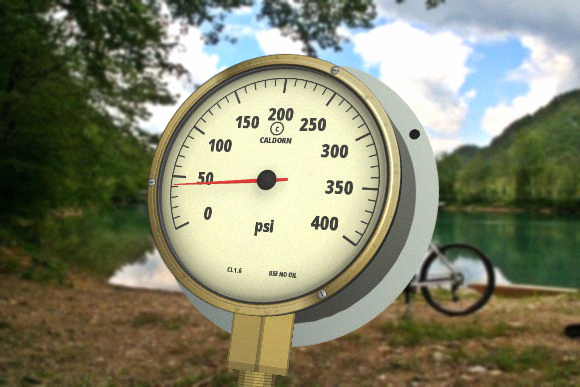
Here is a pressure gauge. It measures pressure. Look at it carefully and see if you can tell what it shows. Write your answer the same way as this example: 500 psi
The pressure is 40 psi
